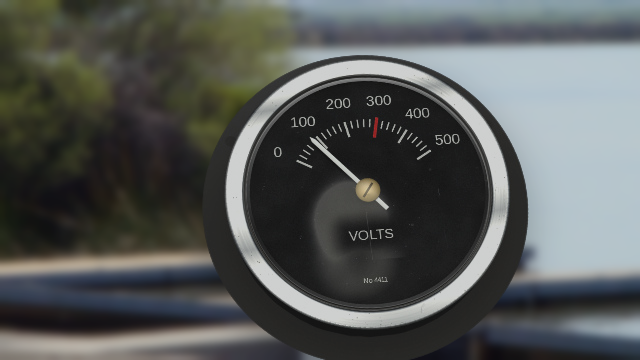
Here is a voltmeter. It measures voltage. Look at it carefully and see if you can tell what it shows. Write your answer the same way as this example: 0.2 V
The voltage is 80 V
